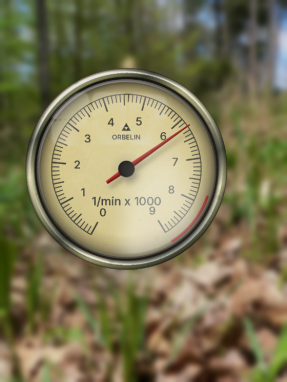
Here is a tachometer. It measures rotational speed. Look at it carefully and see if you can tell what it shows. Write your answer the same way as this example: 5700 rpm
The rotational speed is 6200 rpm
